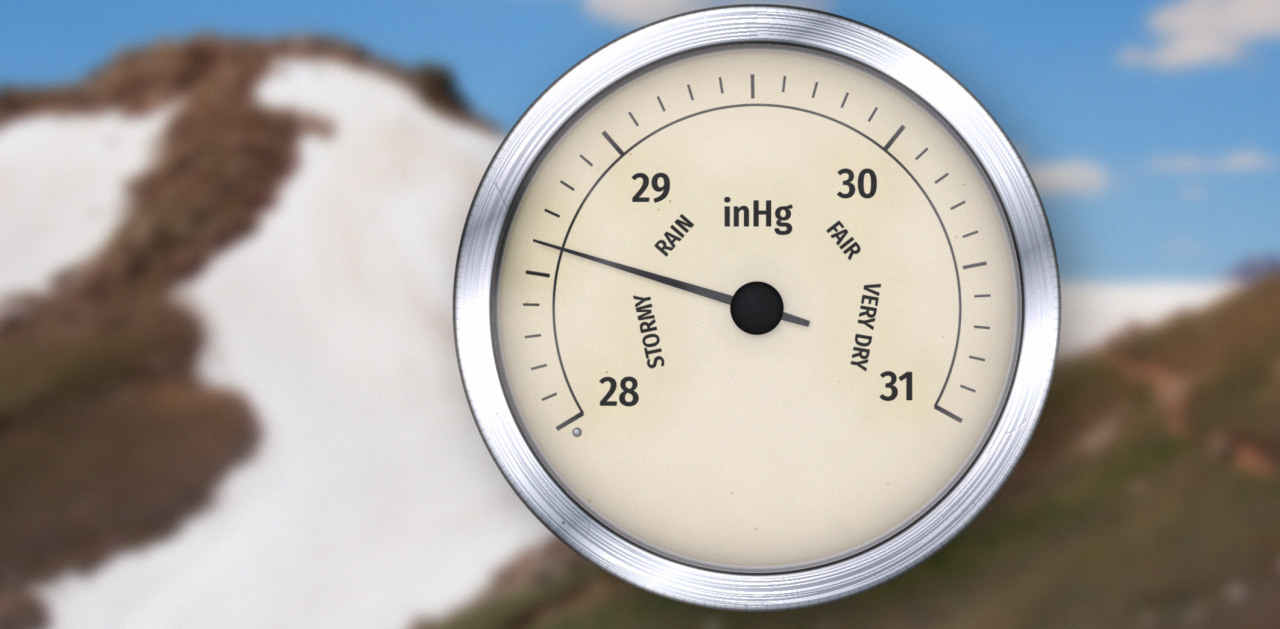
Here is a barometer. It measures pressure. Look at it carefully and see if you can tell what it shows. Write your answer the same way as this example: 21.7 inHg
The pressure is 28.6 inHg
